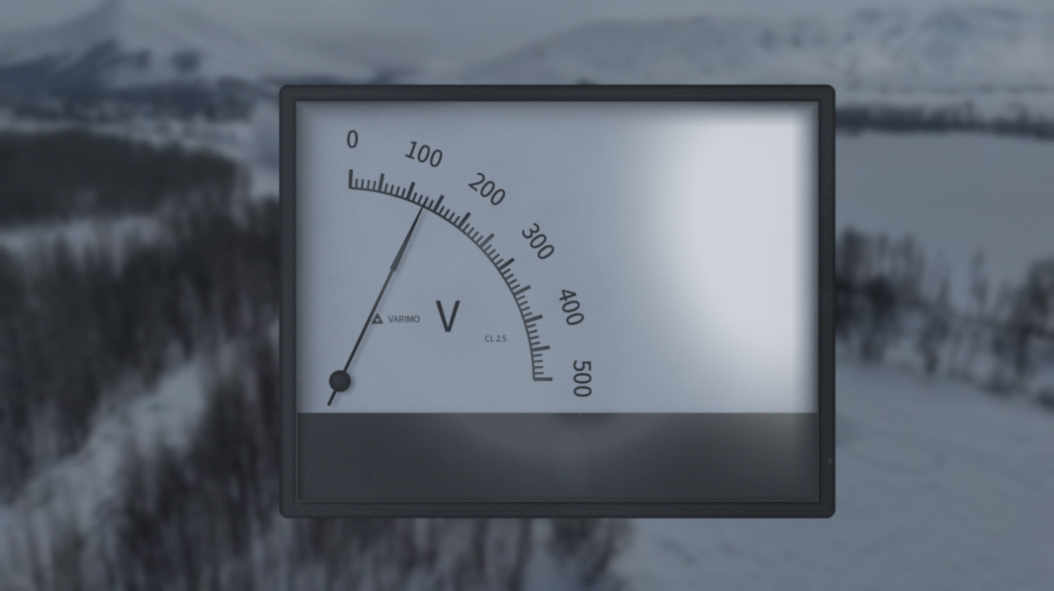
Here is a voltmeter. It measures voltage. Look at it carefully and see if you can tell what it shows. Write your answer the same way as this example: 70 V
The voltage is 130 V
